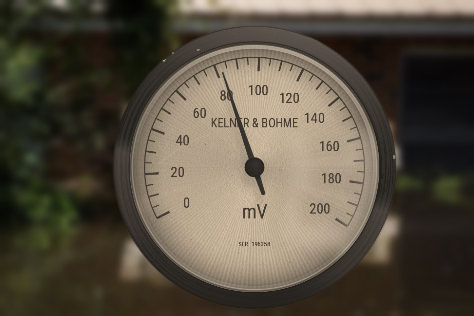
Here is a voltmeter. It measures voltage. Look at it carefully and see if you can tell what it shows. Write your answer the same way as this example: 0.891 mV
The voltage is 82.5 mV
